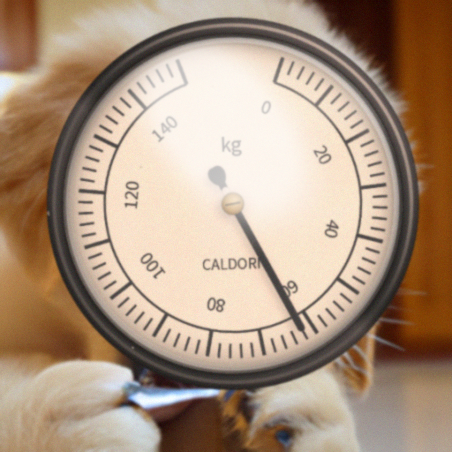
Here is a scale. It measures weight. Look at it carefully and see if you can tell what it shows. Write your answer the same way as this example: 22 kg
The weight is 62 kg
